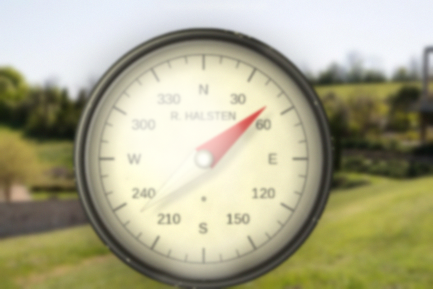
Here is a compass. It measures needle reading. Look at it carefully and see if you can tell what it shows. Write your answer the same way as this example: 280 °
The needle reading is 50 °
